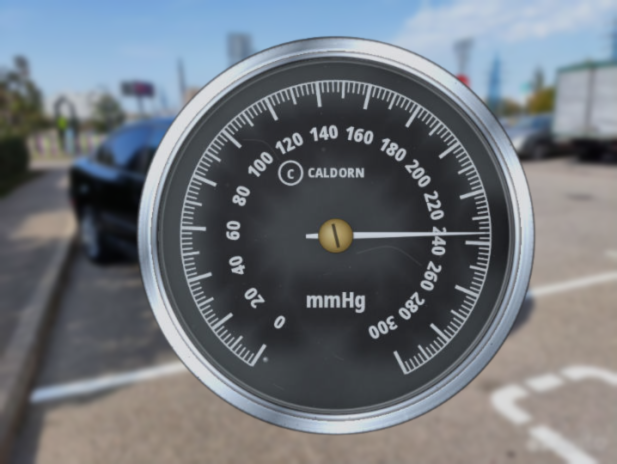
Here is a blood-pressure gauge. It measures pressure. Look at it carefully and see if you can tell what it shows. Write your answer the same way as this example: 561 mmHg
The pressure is 236 mmHg
